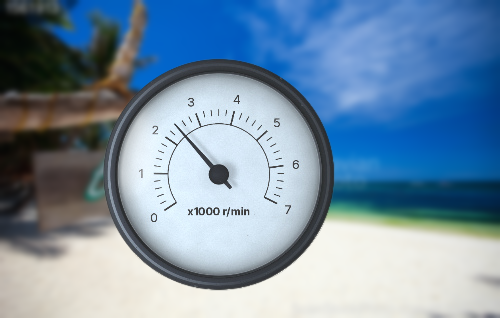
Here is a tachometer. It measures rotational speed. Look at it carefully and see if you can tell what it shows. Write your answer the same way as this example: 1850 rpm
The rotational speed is 2400 rpm
